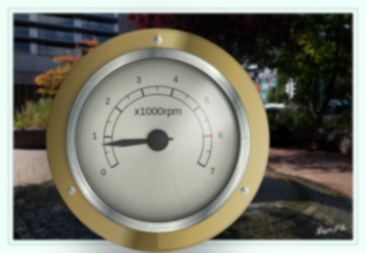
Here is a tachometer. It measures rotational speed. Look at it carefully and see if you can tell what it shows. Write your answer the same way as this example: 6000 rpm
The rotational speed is 750 rpm
